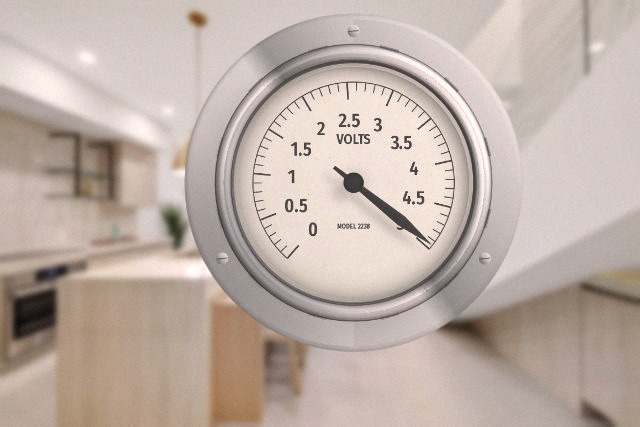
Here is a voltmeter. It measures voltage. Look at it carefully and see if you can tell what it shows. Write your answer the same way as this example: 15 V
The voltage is 4.95 V
